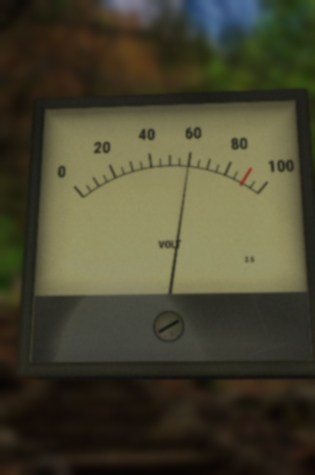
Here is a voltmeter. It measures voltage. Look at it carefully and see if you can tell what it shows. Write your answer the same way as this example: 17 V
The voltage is 60 V
